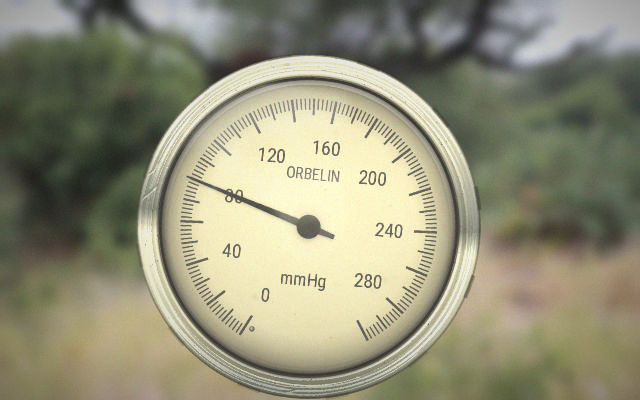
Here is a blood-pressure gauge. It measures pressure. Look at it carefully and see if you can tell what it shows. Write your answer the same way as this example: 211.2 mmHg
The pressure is 80 mmHg
